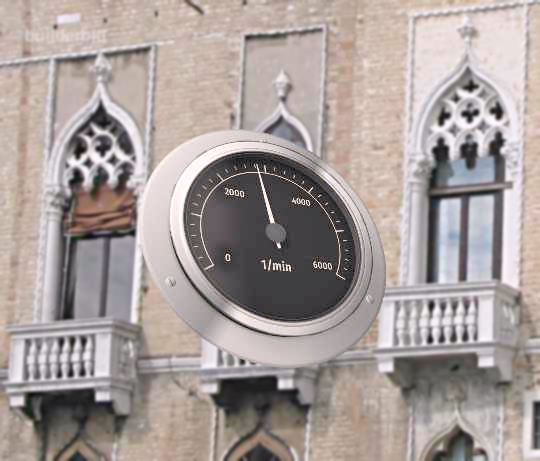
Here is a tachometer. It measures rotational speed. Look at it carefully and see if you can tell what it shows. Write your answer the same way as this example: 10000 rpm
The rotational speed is 2800 rpm
